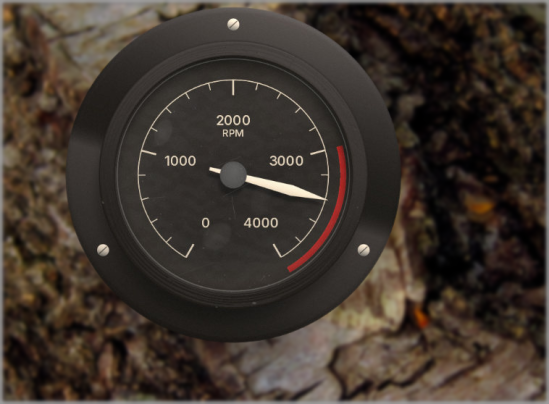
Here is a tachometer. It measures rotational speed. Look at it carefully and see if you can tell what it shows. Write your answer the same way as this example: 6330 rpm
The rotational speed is 3400 rpm
